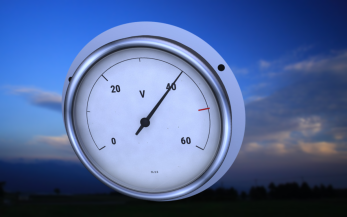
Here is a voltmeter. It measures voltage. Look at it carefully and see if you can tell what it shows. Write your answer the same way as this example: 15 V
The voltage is 40 V
